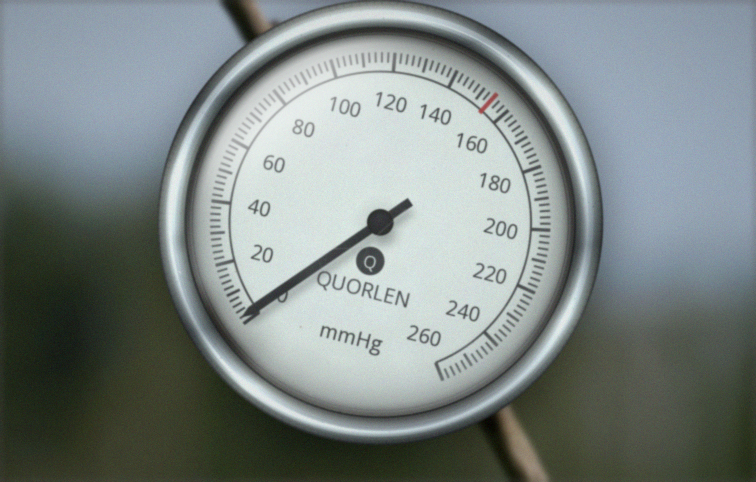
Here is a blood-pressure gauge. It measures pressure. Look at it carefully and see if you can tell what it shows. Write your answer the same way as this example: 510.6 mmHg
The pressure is 2 mmHg
